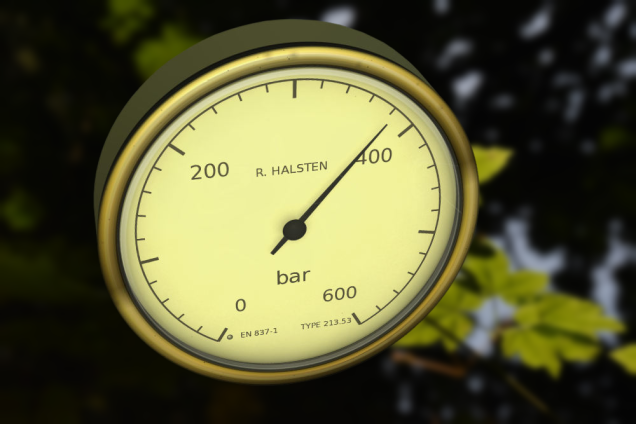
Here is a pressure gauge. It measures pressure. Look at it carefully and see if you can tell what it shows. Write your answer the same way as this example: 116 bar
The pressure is 380 bar
